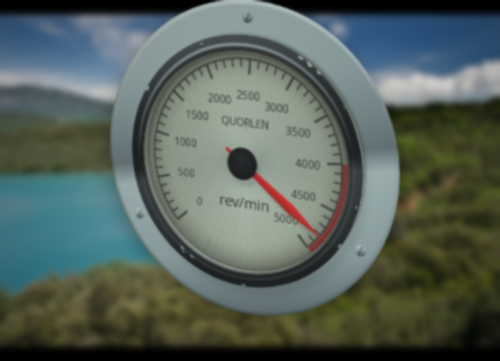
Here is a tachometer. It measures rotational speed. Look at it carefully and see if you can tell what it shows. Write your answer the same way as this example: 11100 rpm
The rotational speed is 4800 rpm
